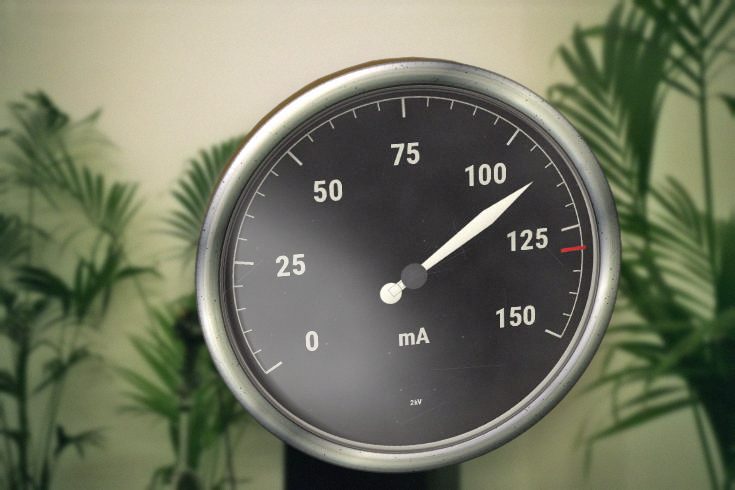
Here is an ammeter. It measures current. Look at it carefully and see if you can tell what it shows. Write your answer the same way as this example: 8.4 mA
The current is 110 mA
